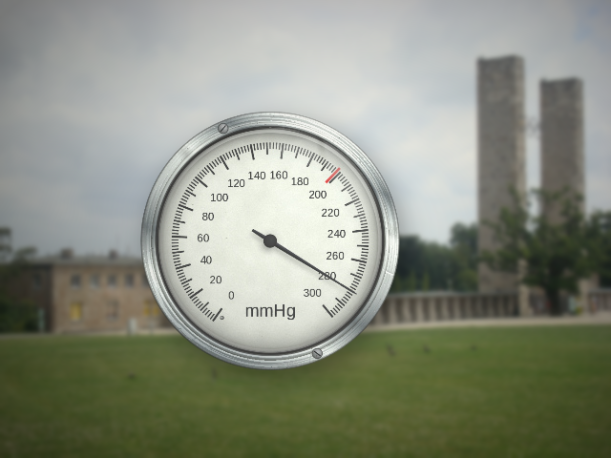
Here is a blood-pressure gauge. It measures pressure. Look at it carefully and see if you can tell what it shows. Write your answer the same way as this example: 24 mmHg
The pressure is 280 mmHg
